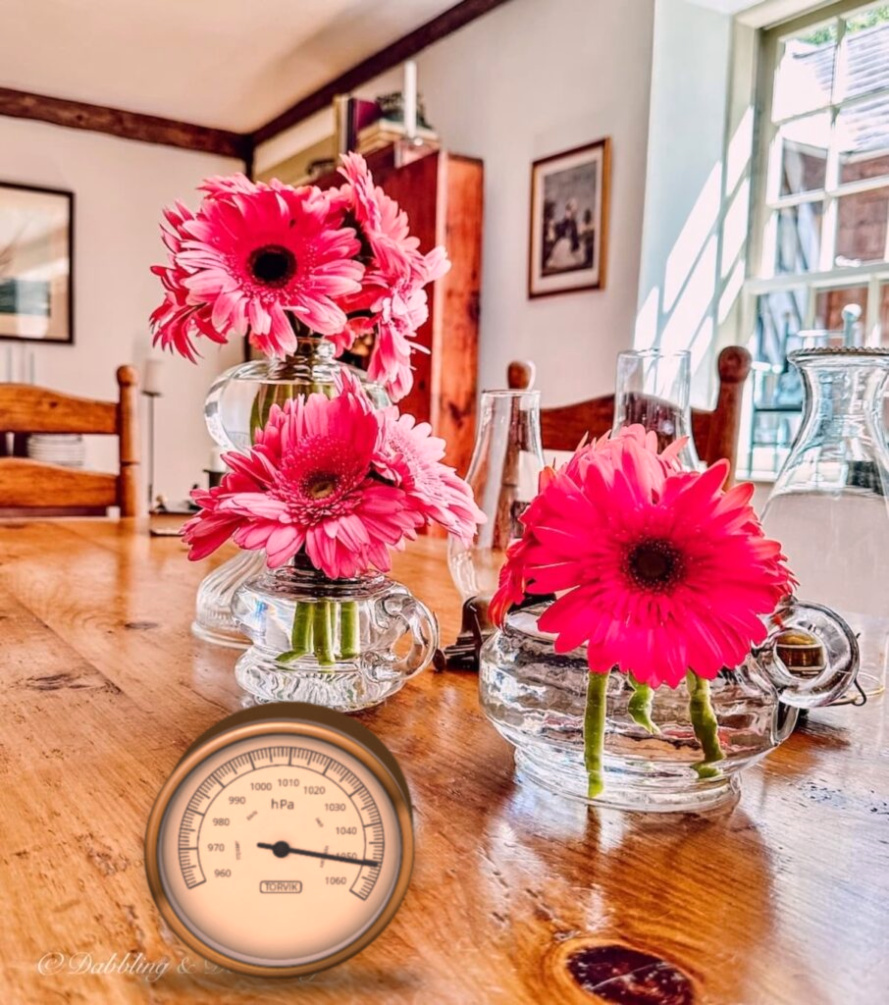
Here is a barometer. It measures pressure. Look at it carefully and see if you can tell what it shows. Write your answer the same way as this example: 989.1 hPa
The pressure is 1050 hPa
